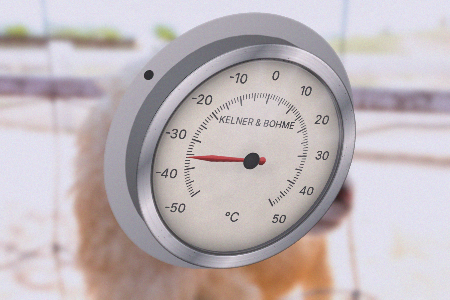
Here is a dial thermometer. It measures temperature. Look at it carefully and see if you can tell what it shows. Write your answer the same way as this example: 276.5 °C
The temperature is -35 °C
